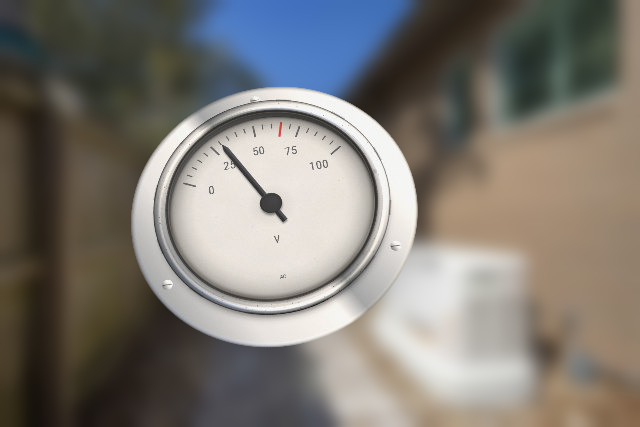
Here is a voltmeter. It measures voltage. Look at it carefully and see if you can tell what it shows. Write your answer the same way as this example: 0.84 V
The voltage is 30 V
